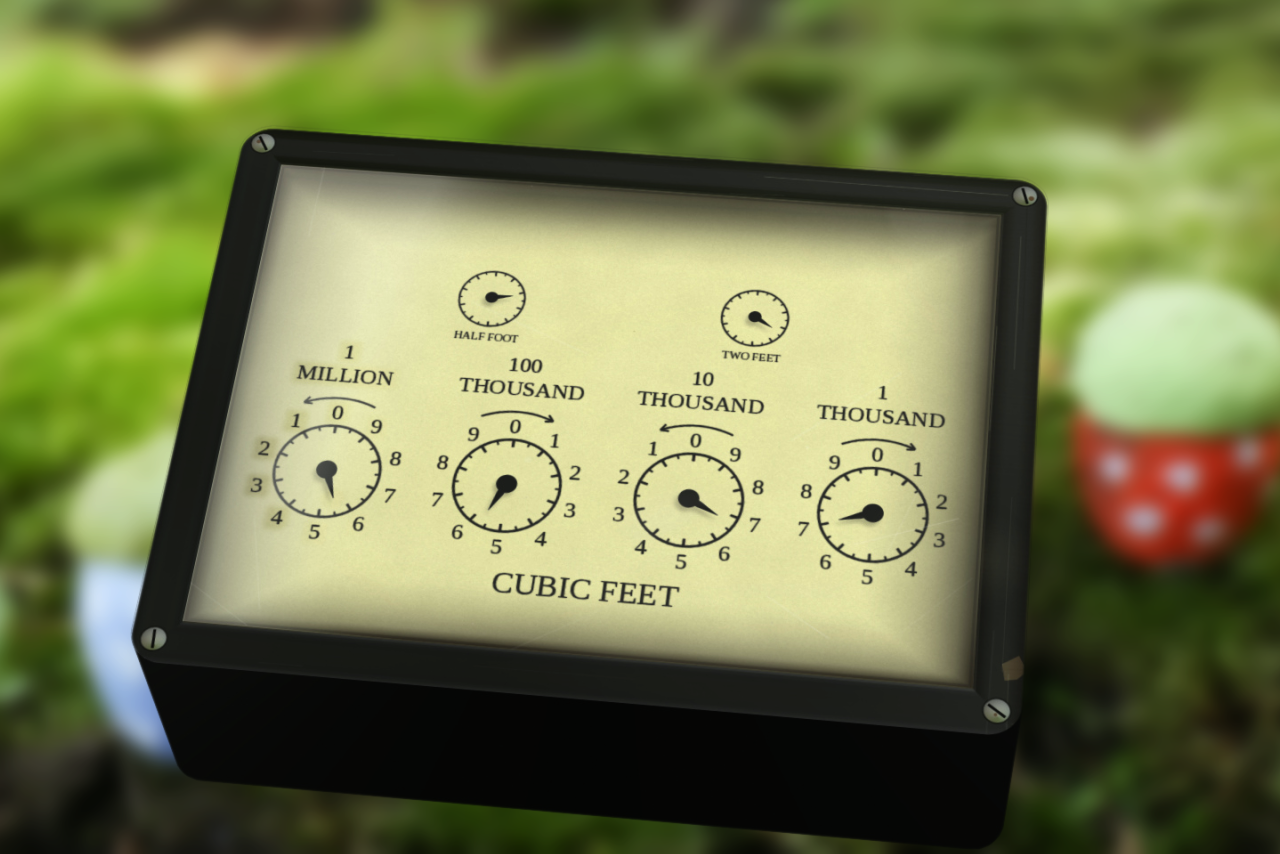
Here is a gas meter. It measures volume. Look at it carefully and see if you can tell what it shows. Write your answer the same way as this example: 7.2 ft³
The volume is 556700 ft³
